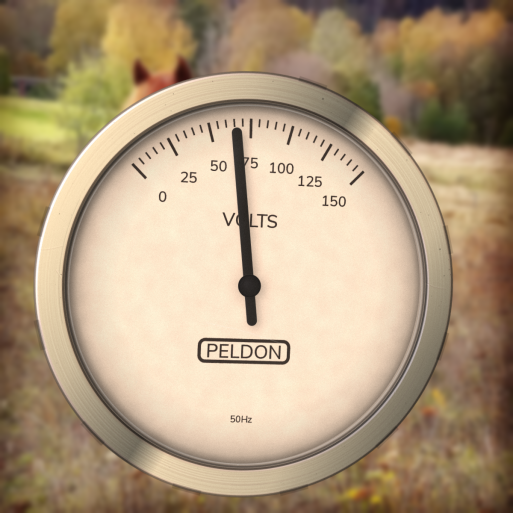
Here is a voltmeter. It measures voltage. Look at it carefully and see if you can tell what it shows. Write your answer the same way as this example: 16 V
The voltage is 65 V
